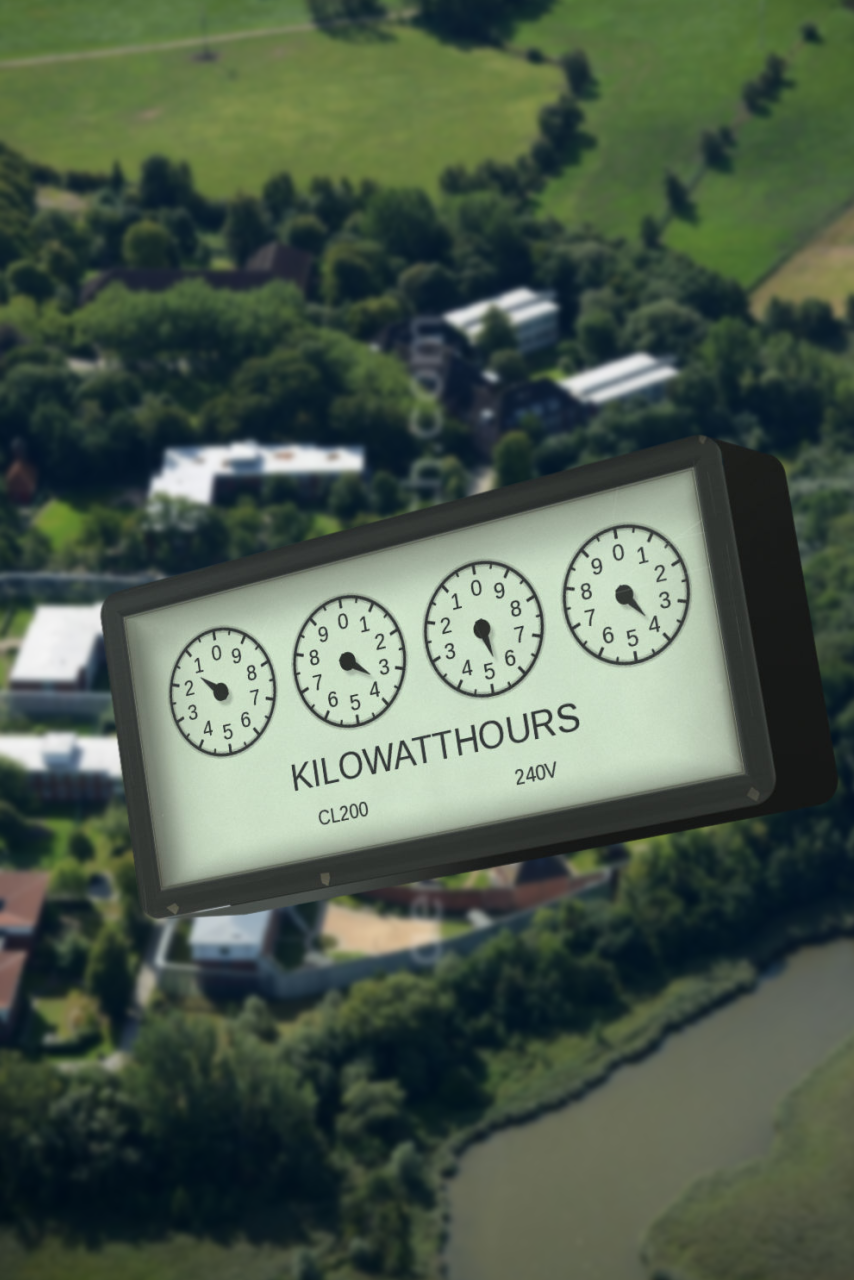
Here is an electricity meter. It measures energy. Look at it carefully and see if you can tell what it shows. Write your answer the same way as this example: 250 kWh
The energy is 1354 kWh
